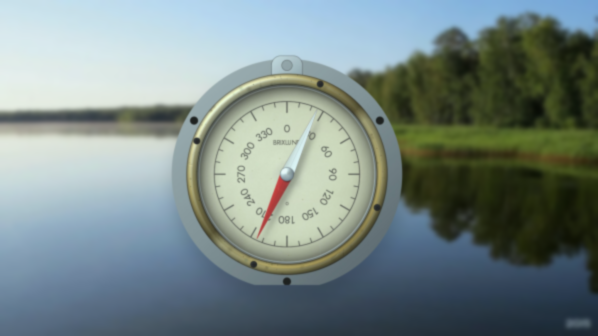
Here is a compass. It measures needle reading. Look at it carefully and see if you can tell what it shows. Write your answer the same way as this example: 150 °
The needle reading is 205 °
